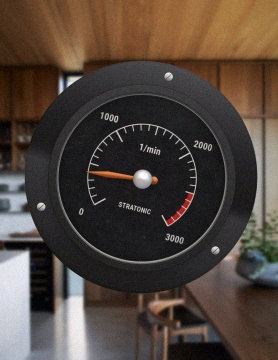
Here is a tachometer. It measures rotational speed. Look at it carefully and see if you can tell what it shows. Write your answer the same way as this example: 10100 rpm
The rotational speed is 400 rpm
